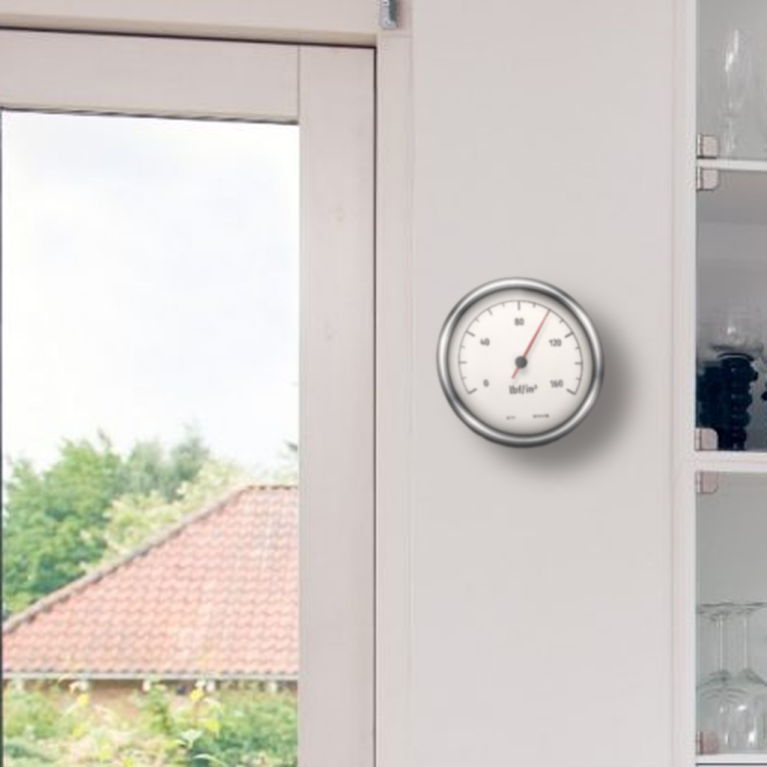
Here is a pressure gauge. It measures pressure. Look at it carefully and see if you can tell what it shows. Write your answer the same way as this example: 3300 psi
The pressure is 100 psi
